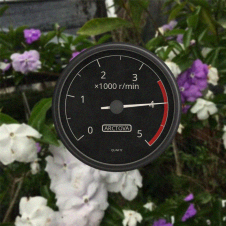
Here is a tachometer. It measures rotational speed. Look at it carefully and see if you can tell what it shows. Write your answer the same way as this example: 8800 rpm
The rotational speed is 4000 rpm
